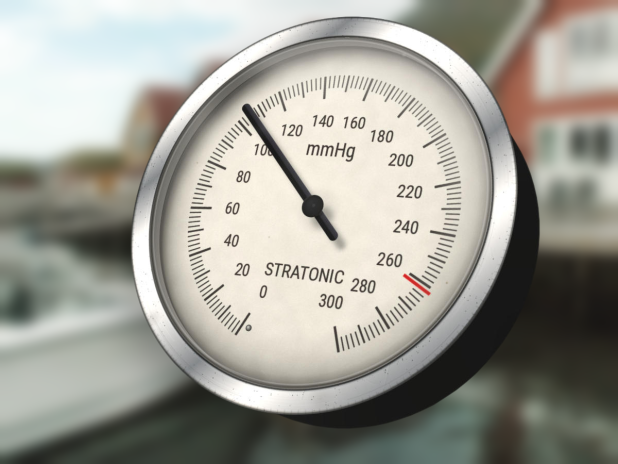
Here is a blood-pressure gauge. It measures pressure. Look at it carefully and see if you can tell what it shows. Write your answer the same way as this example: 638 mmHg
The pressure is 106 mmHg
